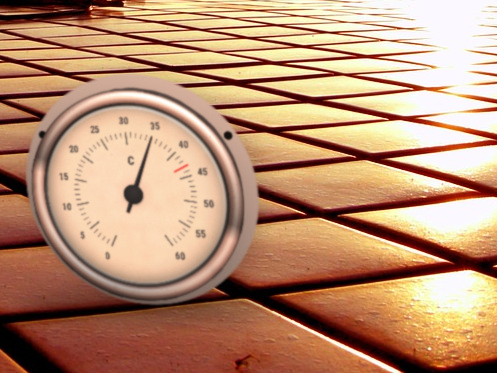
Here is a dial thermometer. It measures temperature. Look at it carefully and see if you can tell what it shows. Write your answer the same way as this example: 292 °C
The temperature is 35 °C
